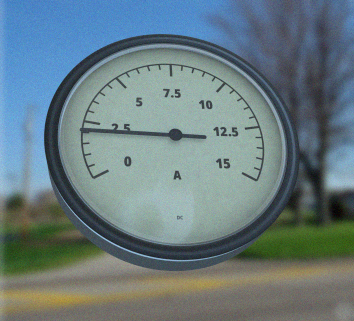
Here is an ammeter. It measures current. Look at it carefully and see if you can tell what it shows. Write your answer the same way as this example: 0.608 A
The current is 2 A
